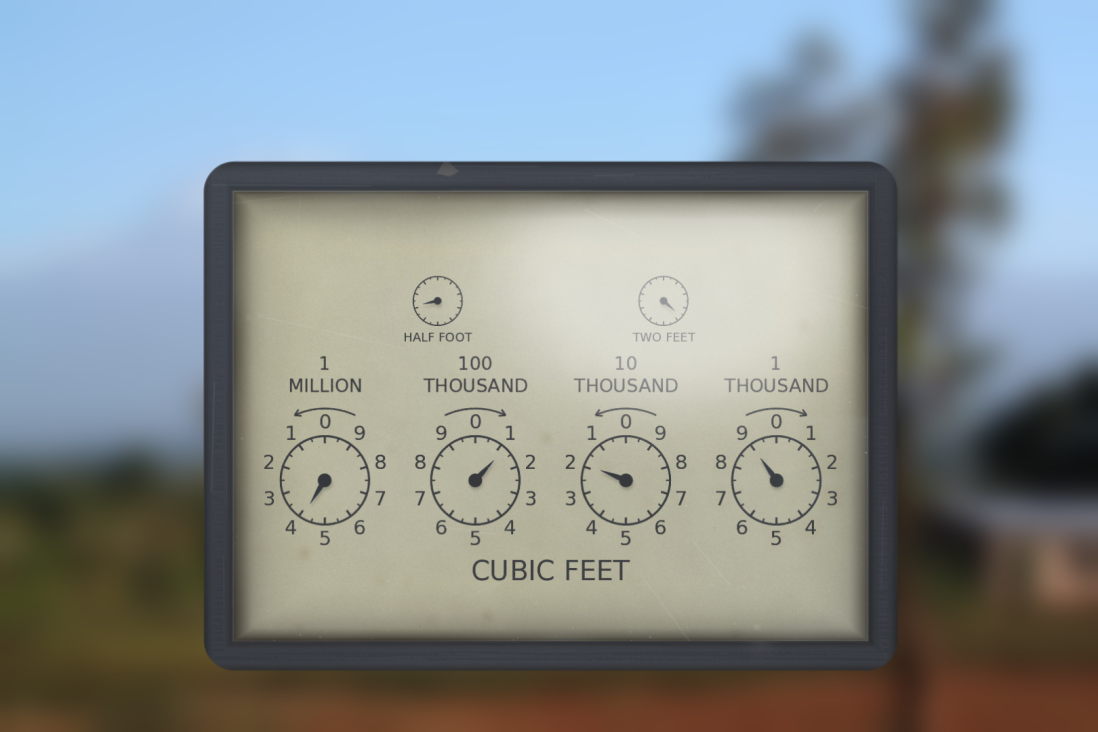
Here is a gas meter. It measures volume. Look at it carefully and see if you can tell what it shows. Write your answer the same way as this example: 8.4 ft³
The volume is 411900 ft³
